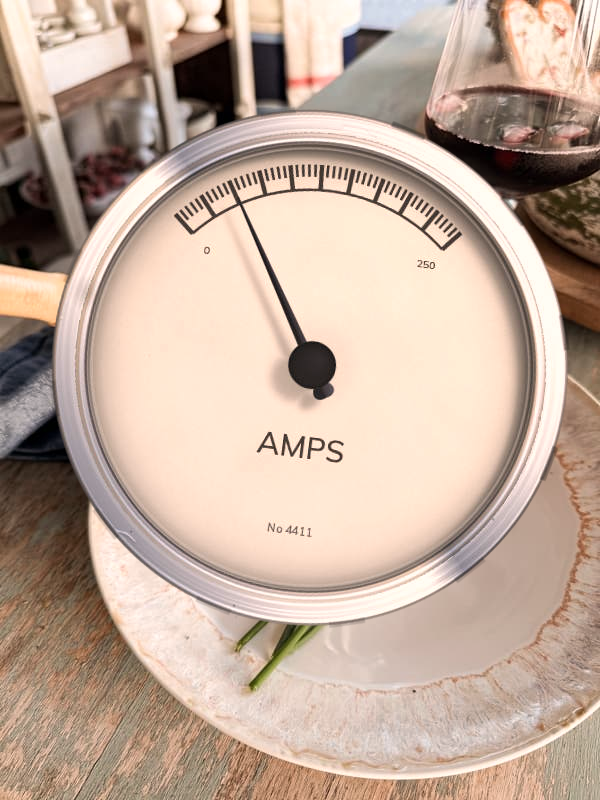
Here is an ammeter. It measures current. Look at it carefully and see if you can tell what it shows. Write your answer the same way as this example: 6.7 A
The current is 50 A
